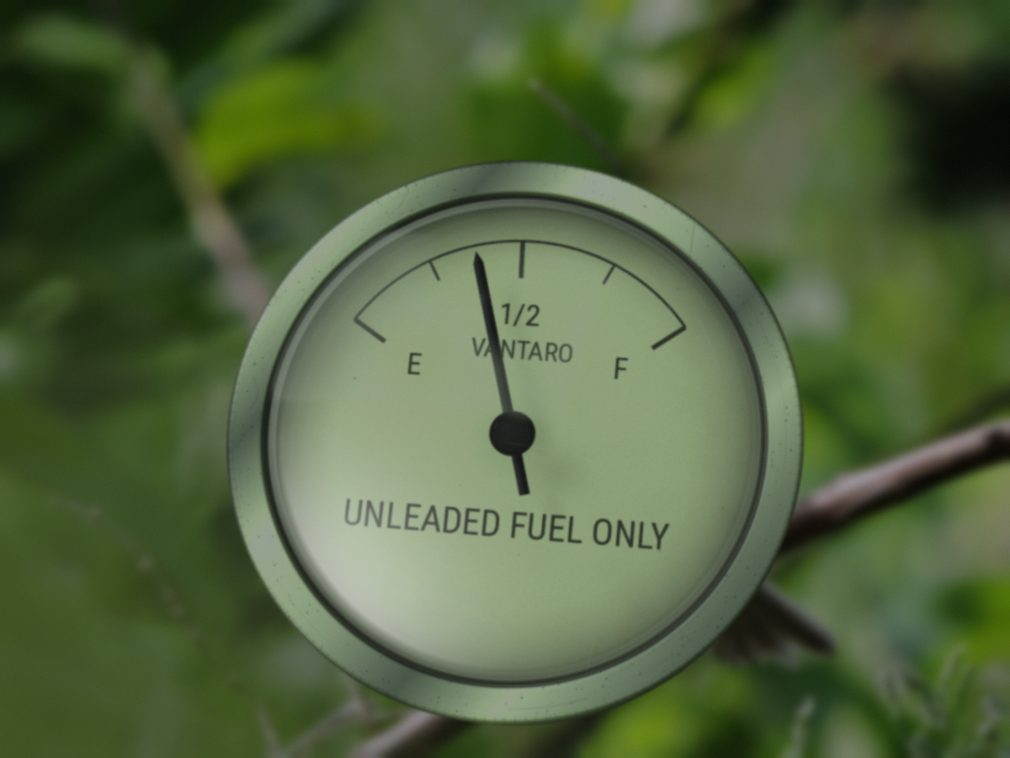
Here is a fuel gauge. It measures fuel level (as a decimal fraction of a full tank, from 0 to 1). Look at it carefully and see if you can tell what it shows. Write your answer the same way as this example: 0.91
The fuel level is 0.375
